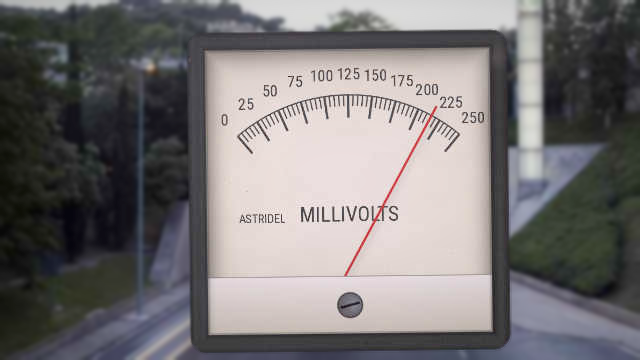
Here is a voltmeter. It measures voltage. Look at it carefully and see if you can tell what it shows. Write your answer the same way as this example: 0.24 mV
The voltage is 215 mV
